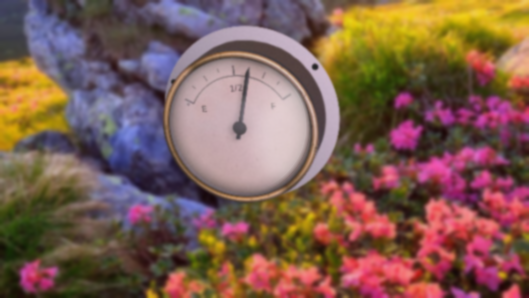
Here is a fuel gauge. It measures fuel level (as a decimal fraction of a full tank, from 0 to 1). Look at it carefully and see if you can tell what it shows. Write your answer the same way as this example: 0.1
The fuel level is 0.625
